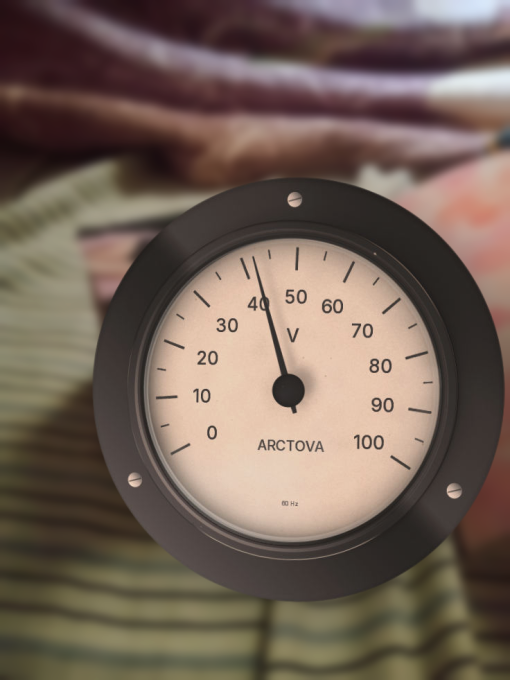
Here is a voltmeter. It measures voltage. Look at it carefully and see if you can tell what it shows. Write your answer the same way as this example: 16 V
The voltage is 42.5 V
